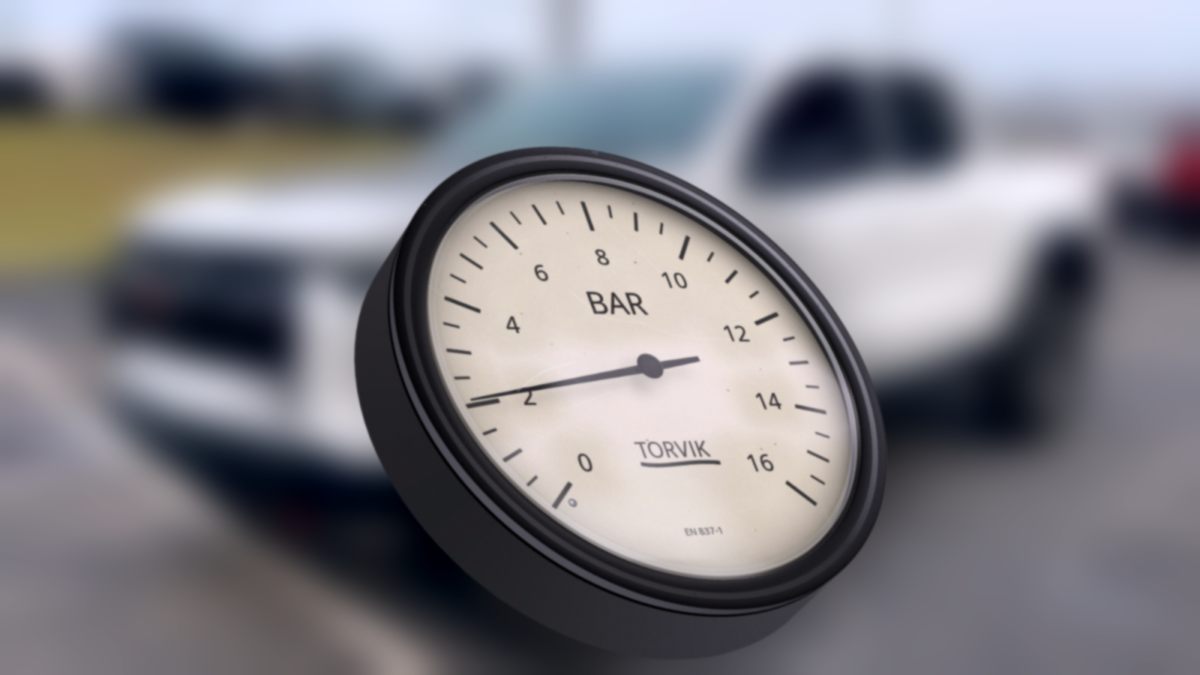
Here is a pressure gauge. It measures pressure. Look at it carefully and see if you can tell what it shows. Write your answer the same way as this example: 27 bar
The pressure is 2 bar
